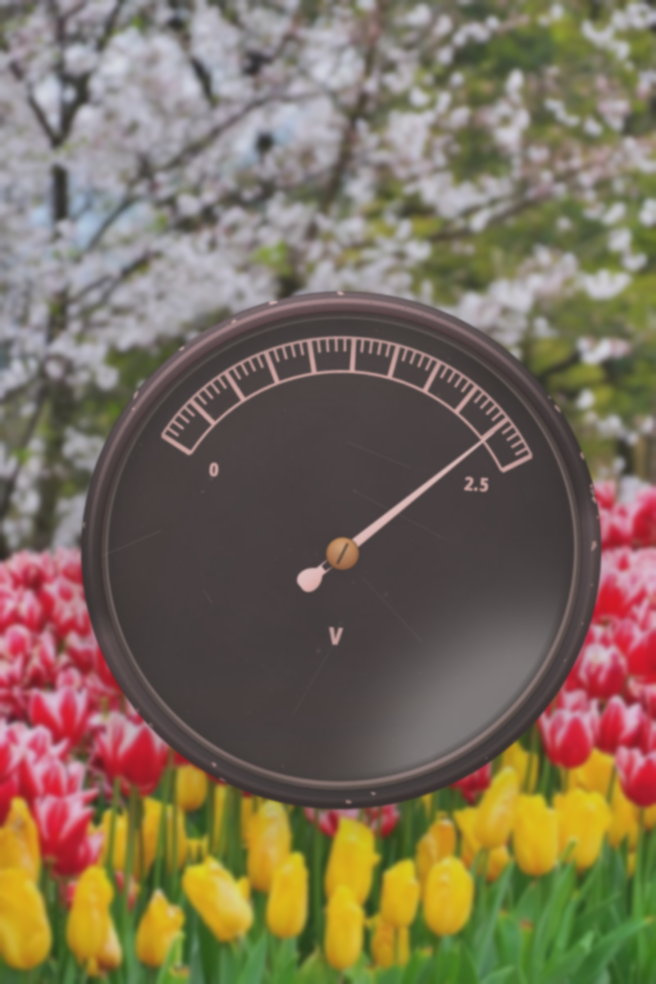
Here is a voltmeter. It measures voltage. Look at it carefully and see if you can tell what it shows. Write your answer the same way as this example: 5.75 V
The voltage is 2.25 V
